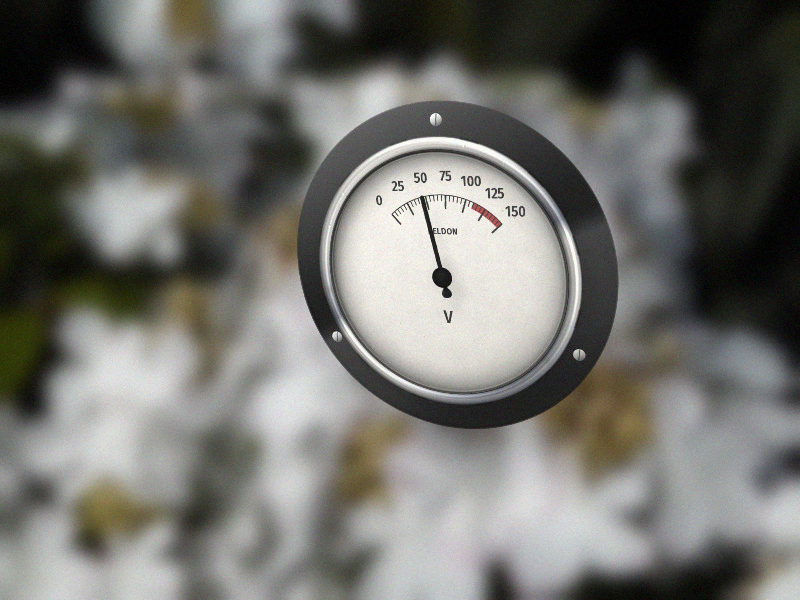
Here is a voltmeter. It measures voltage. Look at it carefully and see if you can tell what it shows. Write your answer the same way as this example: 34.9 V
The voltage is 50 V
